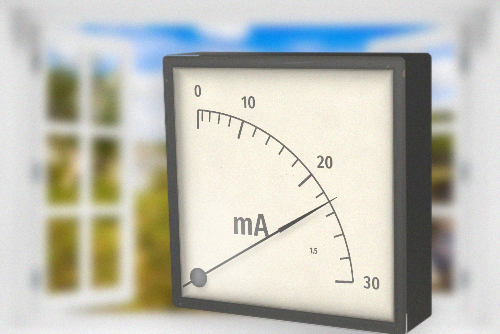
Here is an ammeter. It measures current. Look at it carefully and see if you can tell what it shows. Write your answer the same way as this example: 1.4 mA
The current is 23 mA
